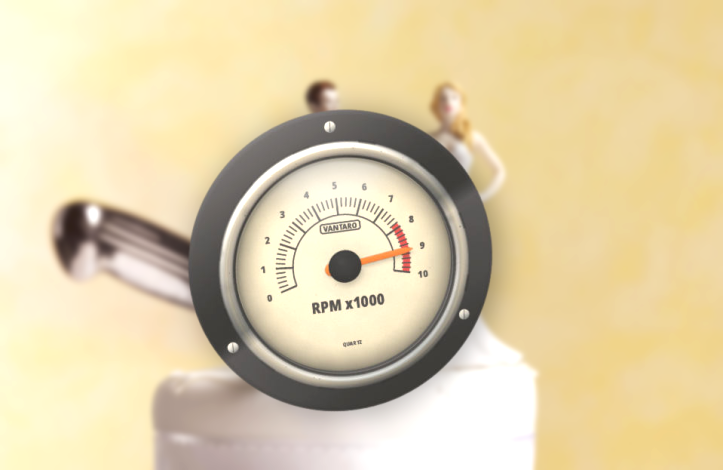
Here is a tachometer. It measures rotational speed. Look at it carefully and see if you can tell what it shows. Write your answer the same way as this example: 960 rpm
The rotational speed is 9000 rpm
